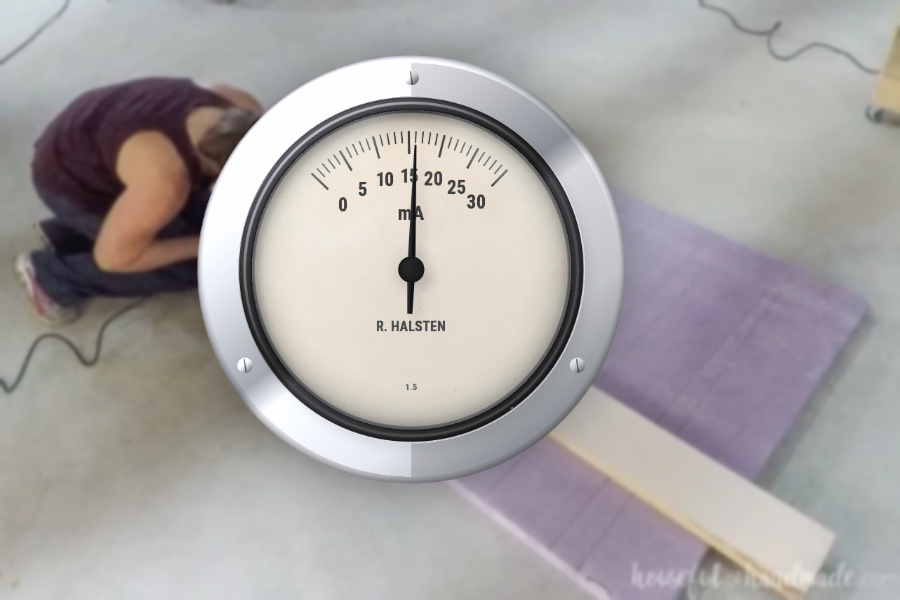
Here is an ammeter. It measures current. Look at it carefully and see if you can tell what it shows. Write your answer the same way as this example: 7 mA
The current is 16 mA
